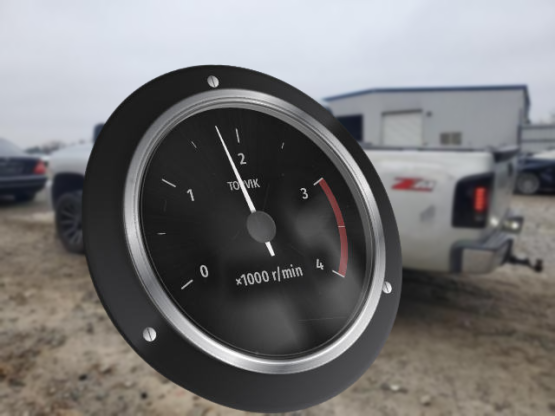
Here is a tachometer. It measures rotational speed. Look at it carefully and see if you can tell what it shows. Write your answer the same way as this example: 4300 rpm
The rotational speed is 1750 rpm
